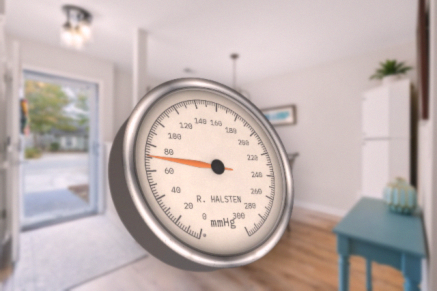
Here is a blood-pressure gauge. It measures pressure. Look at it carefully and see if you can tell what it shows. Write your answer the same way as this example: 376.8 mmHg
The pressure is 70 mmHg
